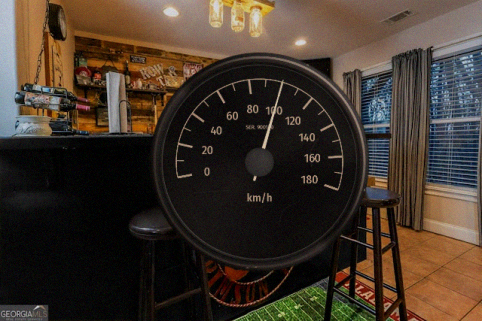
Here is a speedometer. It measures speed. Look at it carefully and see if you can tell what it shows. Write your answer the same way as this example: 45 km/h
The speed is 100 km/h
